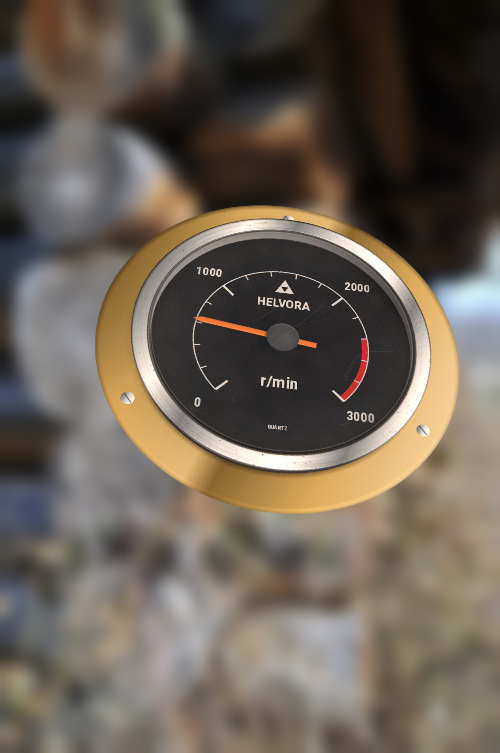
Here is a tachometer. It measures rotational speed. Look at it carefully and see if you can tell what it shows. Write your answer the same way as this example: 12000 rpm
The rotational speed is 600 rpm
